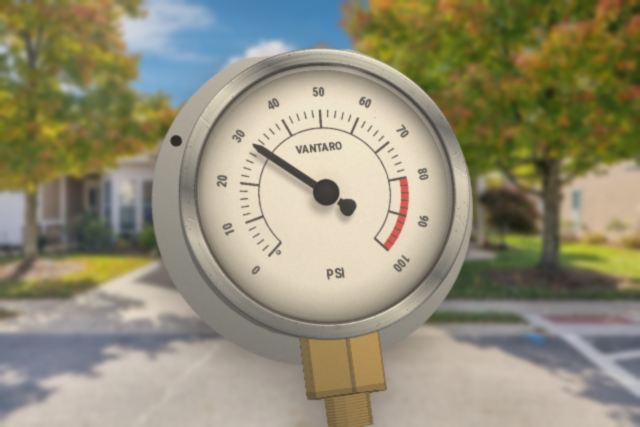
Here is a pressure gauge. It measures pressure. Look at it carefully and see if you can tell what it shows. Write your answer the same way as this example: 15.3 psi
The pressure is 30 psi
